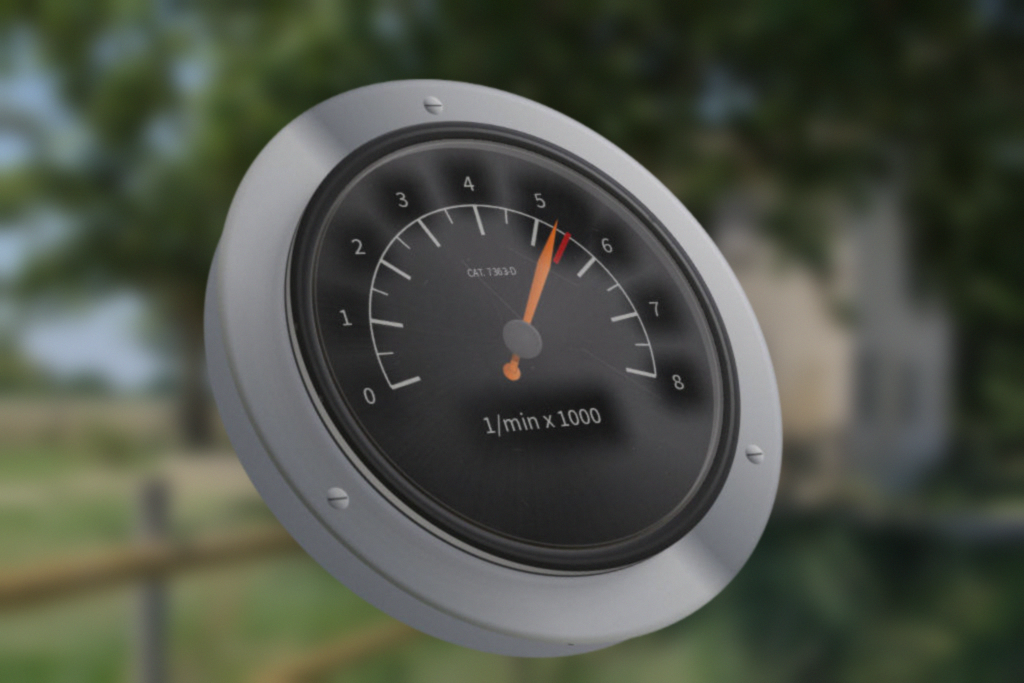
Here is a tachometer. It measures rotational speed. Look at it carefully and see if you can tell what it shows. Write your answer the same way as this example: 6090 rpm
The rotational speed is 5250 rpm
